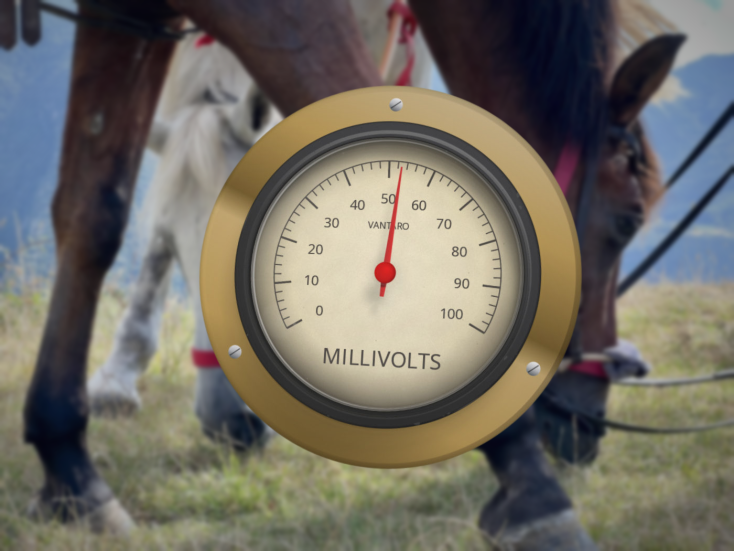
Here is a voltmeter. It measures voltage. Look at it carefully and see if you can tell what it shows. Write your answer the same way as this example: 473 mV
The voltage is 53 mV
